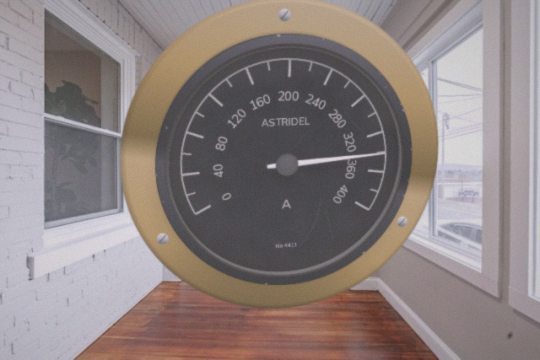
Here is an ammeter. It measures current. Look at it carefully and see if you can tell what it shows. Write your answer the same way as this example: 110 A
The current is 340 A
